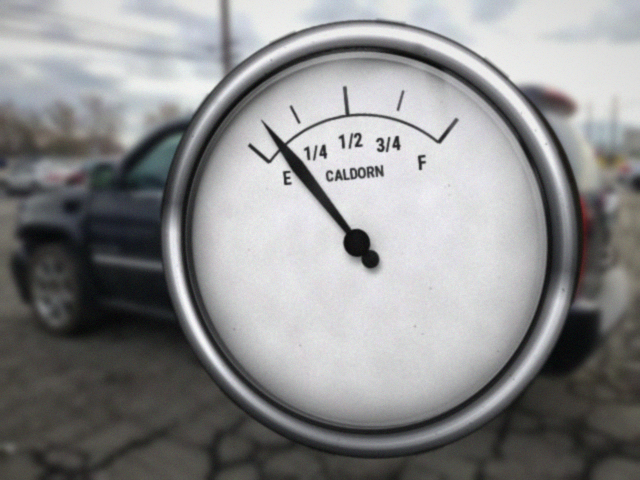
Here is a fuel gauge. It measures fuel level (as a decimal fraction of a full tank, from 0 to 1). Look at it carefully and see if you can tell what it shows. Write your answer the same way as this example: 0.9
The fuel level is 0.125
